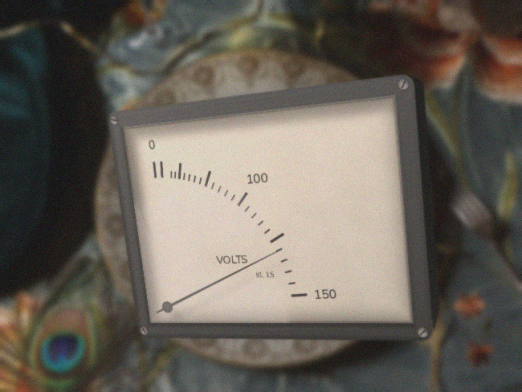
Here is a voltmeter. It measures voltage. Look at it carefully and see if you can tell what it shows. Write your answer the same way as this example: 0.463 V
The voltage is 130 V
